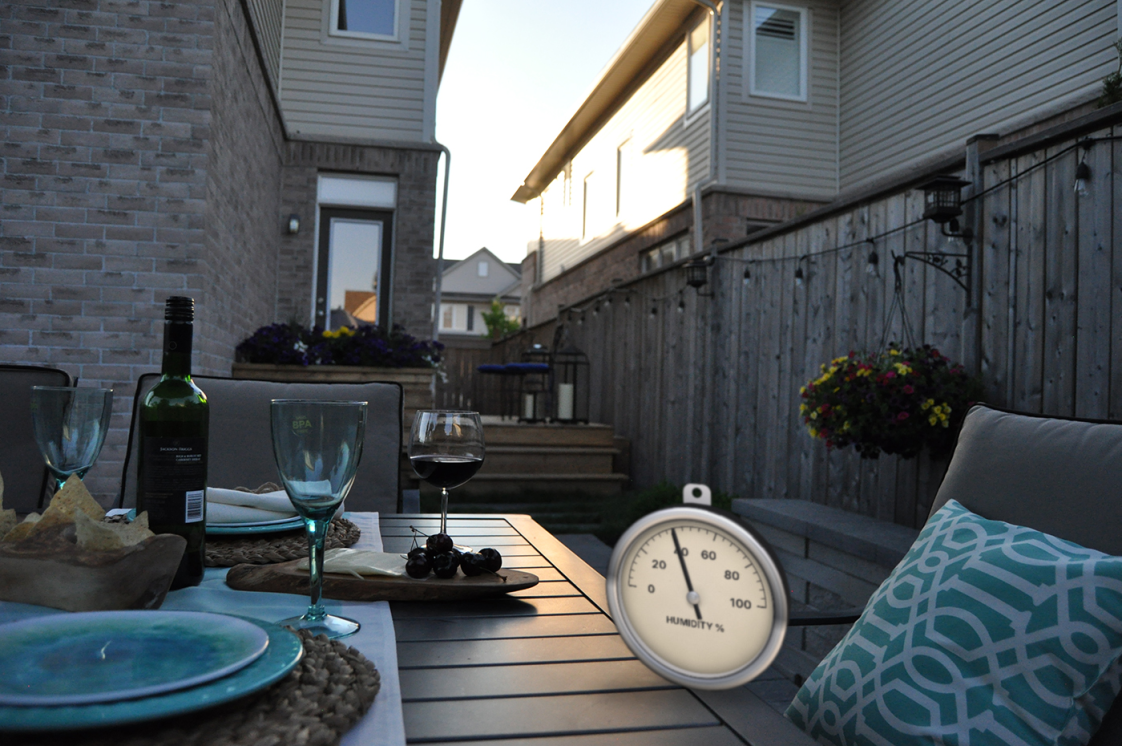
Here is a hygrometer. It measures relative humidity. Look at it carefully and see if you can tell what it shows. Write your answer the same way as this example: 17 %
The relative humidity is 40 %
